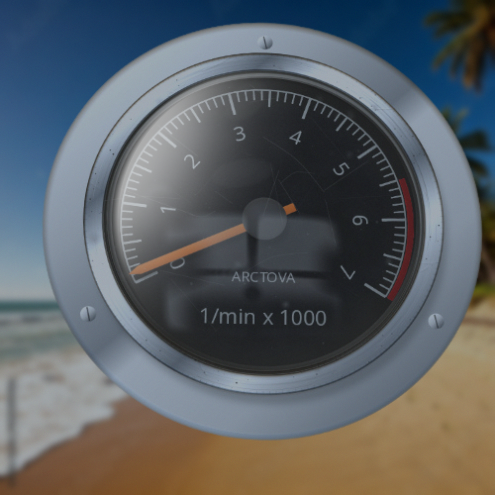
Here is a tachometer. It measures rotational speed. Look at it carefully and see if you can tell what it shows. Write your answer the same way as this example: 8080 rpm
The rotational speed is 100 rpm
